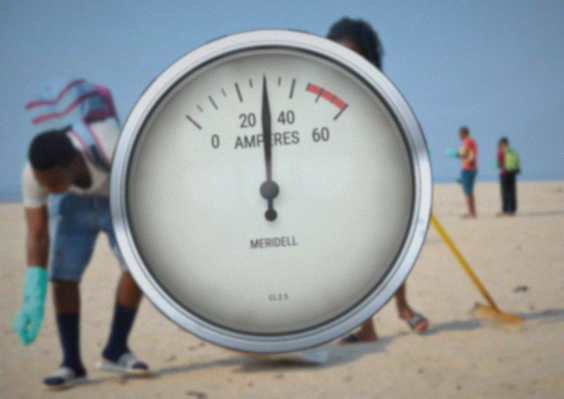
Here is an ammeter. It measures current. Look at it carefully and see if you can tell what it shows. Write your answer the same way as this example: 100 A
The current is 30 A
